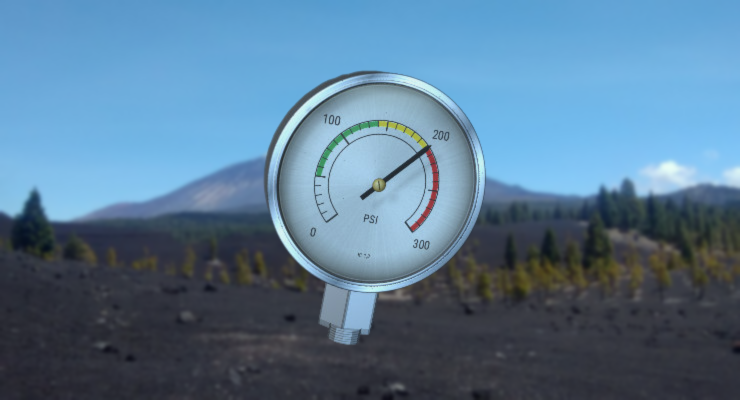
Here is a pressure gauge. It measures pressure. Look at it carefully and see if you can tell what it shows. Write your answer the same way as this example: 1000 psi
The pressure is 200 psi
